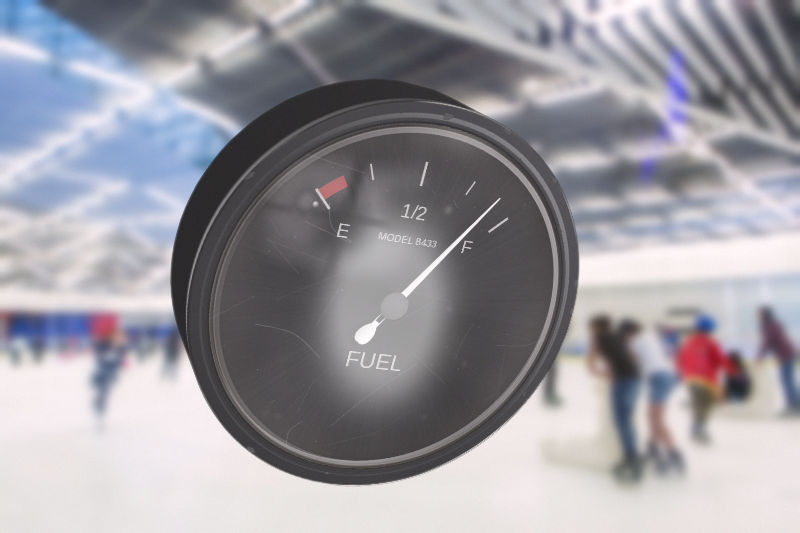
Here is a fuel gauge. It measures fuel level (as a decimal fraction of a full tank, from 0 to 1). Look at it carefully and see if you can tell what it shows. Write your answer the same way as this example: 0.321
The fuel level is 0.875
